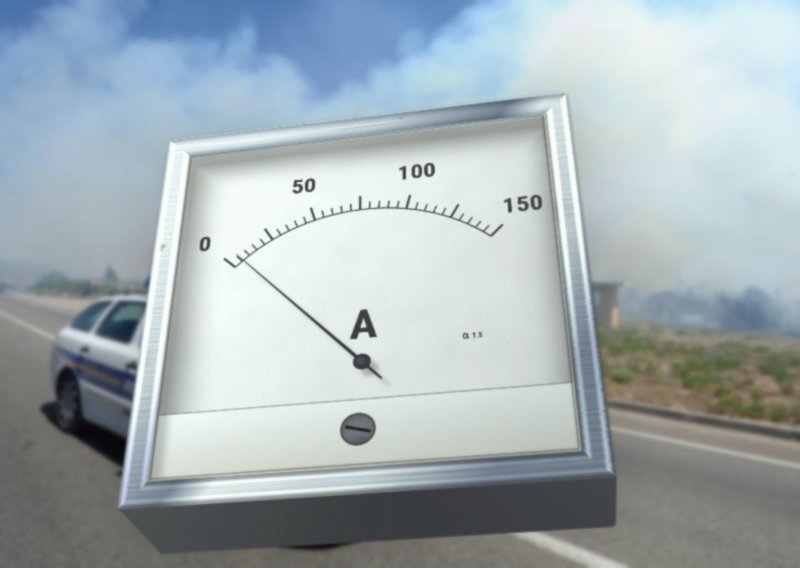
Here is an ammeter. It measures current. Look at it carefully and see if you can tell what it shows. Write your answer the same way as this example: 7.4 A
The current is 5 A
